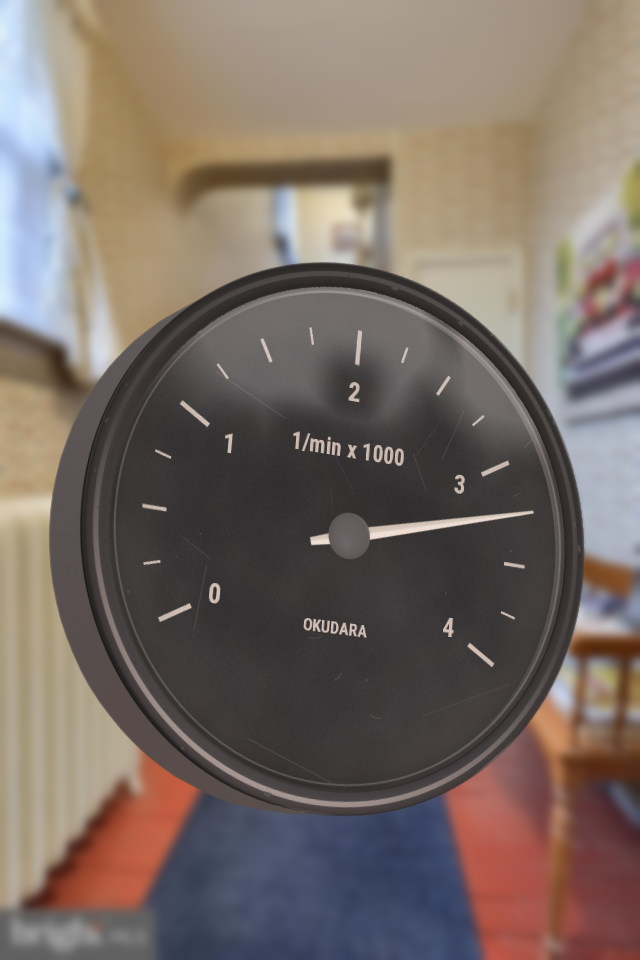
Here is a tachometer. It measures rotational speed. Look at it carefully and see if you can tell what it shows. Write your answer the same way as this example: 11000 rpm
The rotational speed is 3250 rpm
